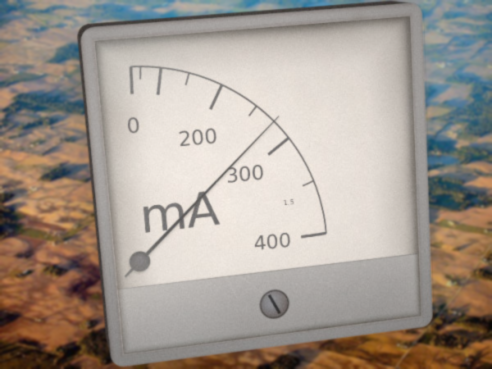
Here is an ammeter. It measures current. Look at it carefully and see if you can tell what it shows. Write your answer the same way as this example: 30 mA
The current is 275 mA
